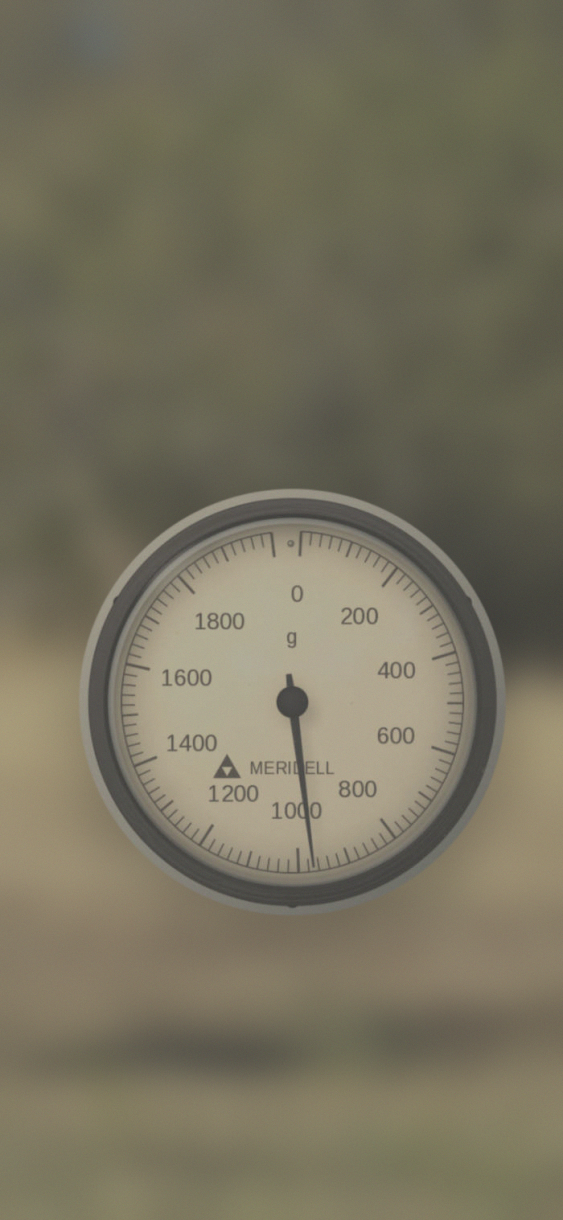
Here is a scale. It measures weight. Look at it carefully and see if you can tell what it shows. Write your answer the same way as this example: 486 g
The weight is 970 g
